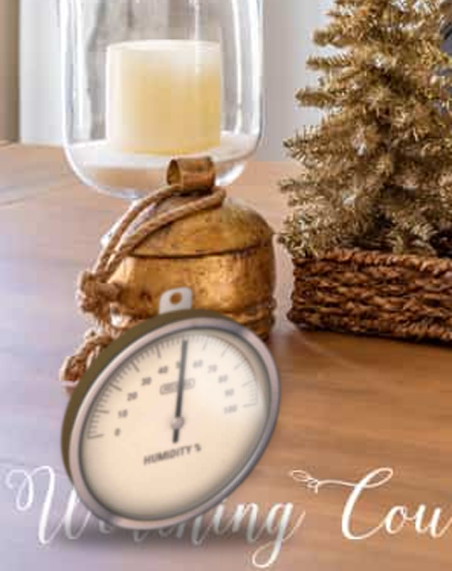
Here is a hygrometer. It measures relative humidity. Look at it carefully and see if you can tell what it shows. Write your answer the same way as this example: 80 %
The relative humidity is 50 %
